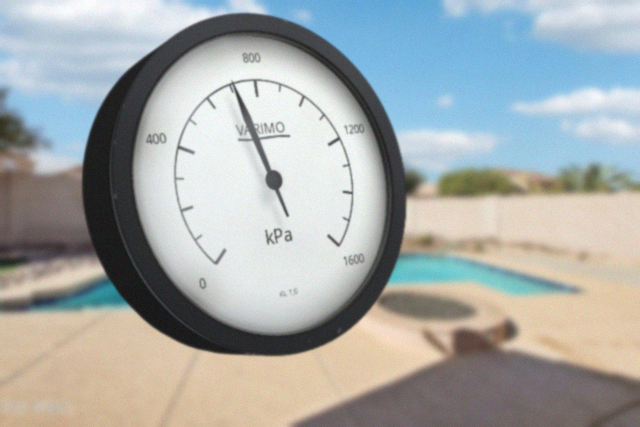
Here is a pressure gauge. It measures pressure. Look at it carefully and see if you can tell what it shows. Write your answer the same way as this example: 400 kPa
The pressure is 700 kPa
